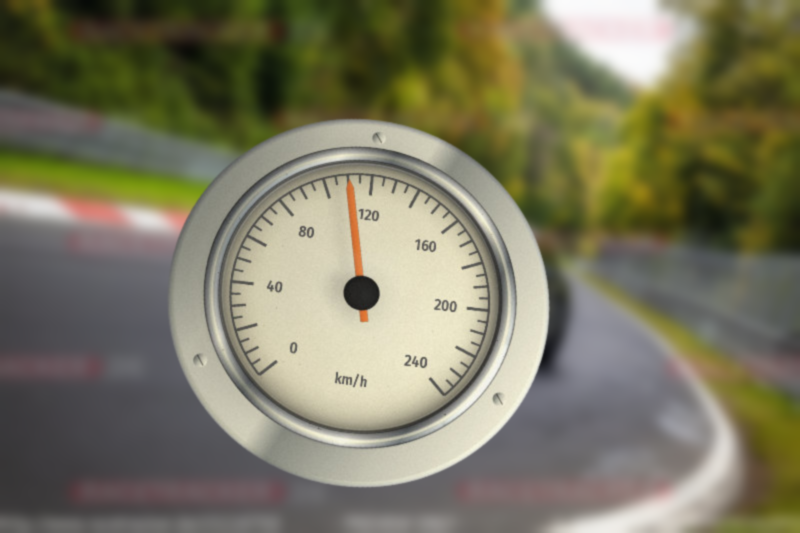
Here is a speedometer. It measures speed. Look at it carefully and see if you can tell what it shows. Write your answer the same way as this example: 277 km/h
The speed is 110 km/h
